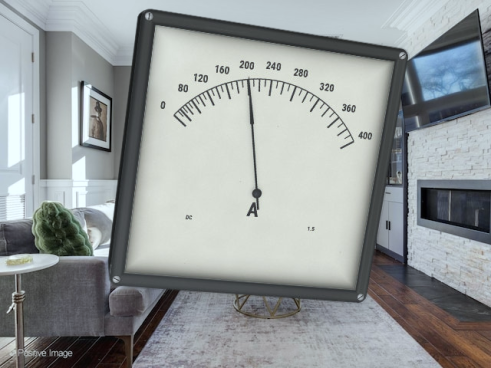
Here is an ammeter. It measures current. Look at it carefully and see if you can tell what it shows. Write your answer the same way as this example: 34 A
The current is 200 A
